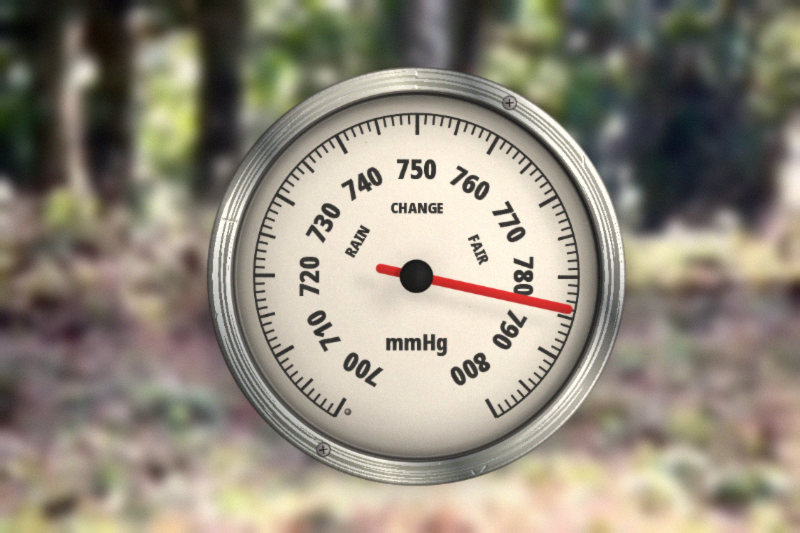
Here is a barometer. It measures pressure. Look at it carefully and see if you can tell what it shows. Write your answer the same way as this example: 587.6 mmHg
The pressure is 784 mmHg
